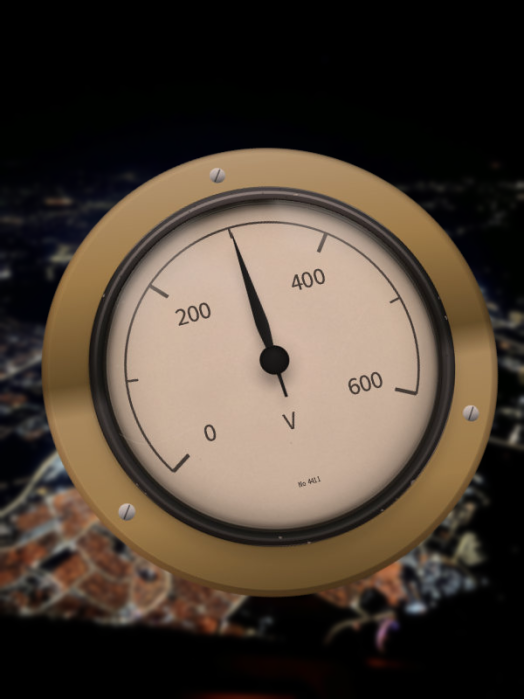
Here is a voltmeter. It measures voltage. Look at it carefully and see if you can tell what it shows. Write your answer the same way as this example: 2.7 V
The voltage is 300 V
